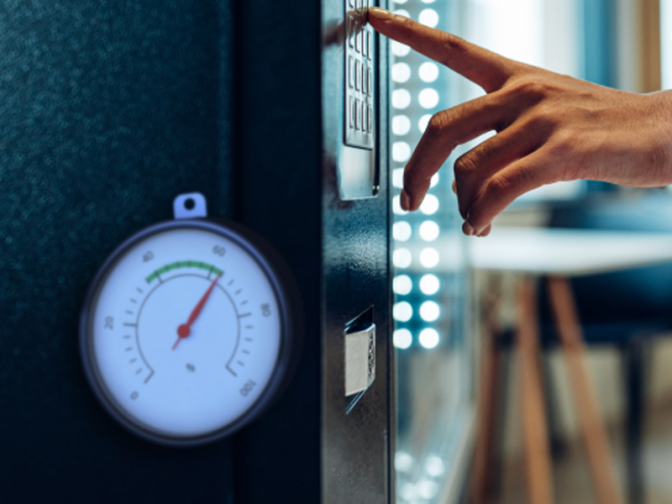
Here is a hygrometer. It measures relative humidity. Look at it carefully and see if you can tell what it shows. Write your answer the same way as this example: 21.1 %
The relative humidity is 64 %
